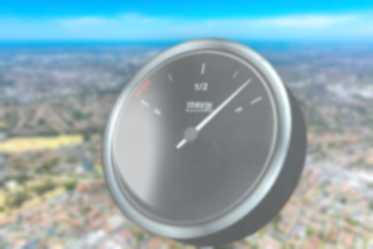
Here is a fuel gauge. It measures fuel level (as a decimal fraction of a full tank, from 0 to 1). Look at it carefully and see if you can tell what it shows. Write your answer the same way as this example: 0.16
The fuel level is 0.875
